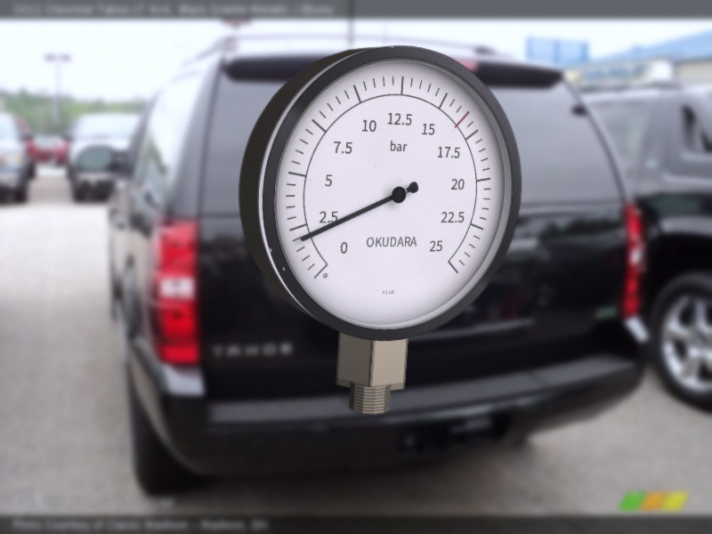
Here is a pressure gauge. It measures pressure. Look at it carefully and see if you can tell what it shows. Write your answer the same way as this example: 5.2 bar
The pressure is 2 bar
